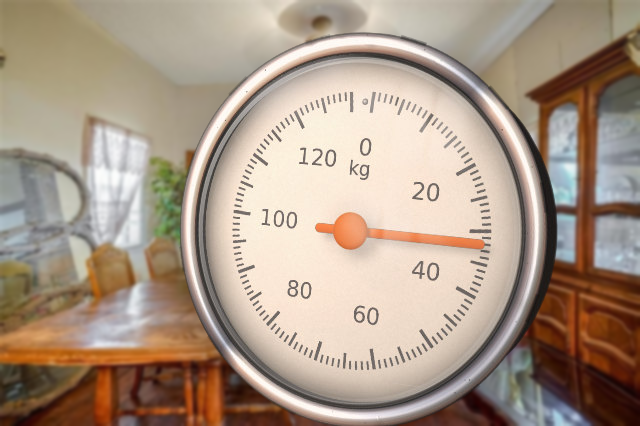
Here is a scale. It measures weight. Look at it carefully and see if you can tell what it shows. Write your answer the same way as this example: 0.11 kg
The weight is 32 kg
